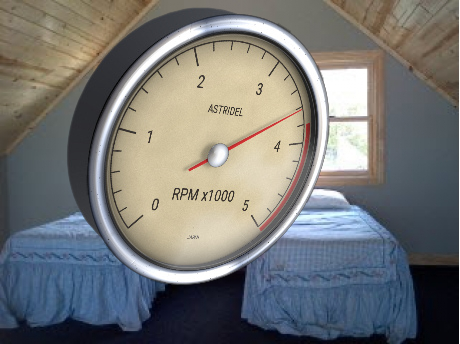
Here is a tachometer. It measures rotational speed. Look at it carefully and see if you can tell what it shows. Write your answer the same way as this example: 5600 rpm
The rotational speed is 3600 rpm
